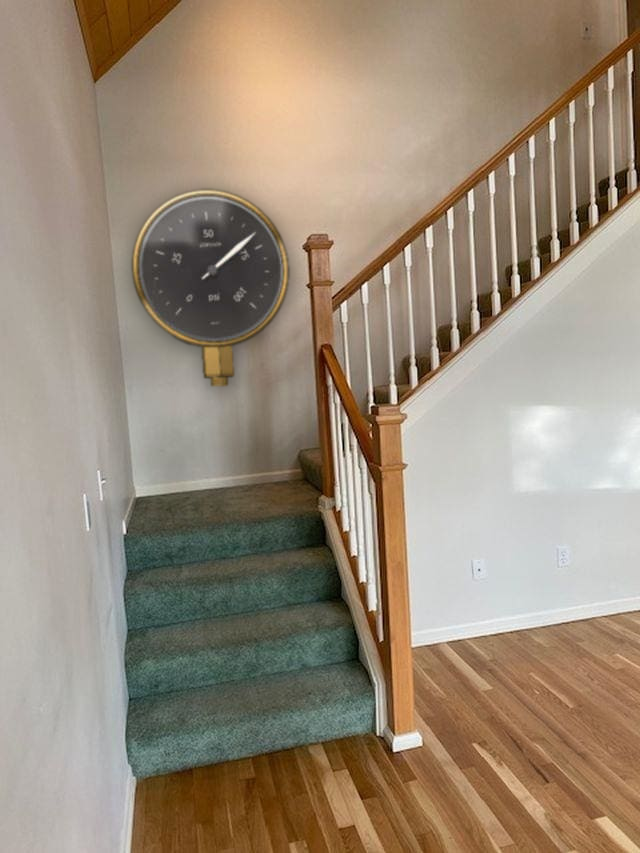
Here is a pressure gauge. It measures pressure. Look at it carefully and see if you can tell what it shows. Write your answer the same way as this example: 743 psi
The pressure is 70 psi
